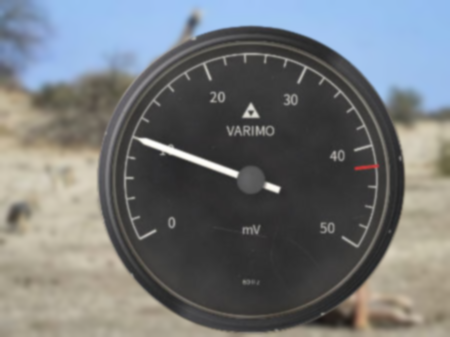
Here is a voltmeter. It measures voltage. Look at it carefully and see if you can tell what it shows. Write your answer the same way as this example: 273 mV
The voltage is 10 mV
